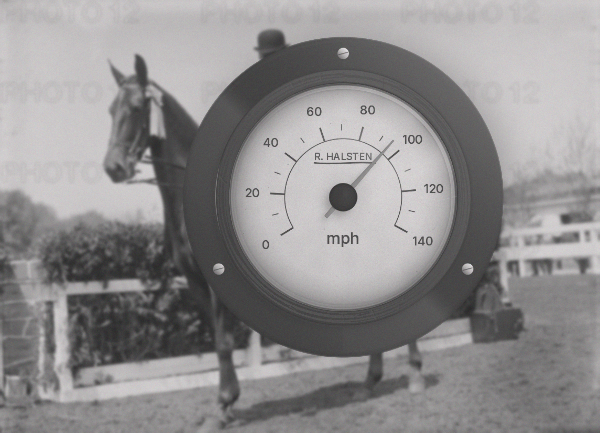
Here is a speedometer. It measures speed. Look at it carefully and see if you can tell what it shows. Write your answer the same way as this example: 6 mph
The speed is 95 mph
